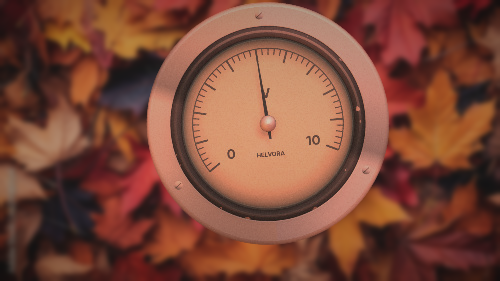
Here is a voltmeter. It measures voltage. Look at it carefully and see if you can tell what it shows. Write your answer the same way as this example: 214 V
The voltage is 5 V
